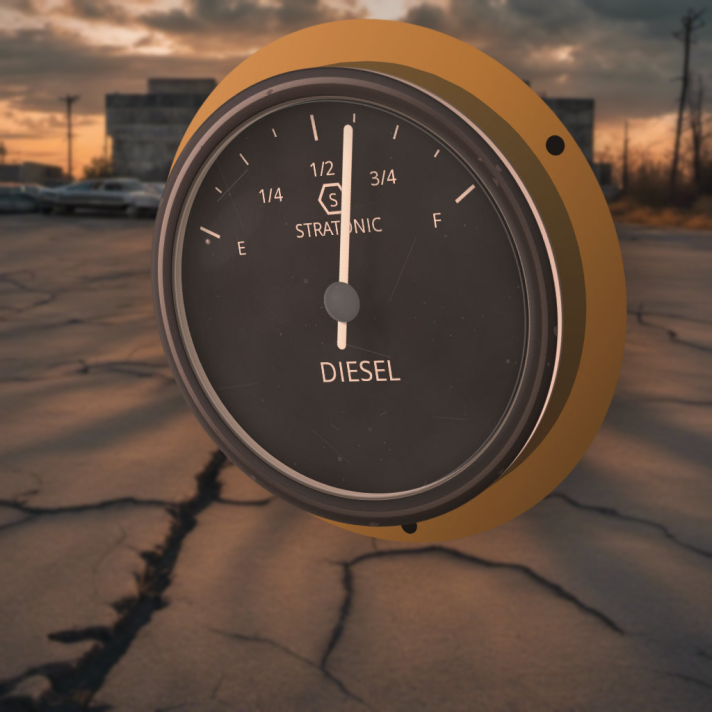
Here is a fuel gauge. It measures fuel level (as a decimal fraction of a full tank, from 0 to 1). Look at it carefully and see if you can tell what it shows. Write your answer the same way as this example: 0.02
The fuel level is 0.625
